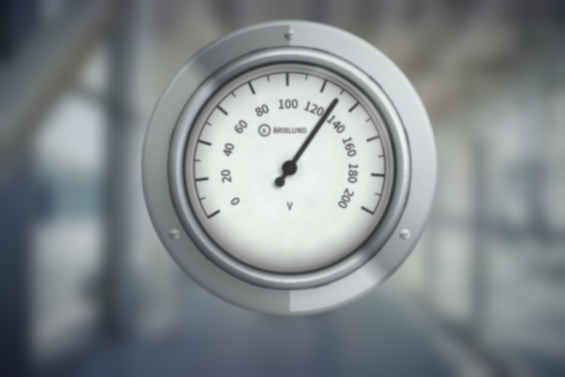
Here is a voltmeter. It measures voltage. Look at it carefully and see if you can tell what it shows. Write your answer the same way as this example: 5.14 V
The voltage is 130 V
